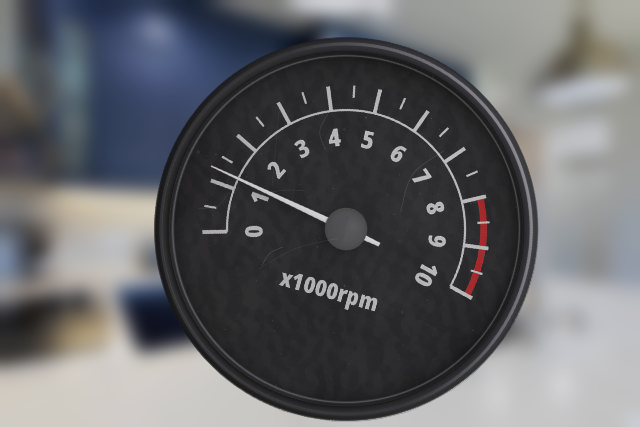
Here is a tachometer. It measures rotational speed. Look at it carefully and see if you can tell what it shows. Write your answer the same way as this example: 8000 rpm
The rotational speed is 1250 rpm
